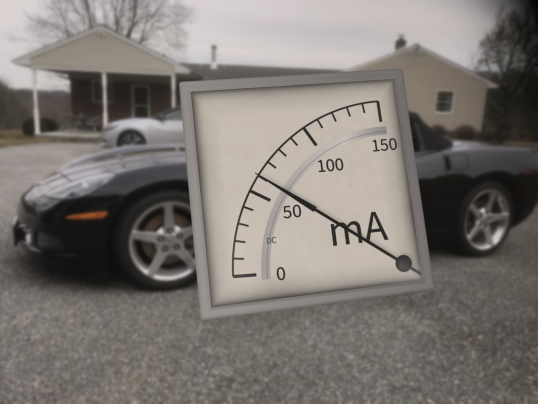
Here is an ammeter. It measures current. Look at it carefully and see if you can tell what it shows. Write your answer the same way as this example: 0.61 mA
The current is 60 mA
